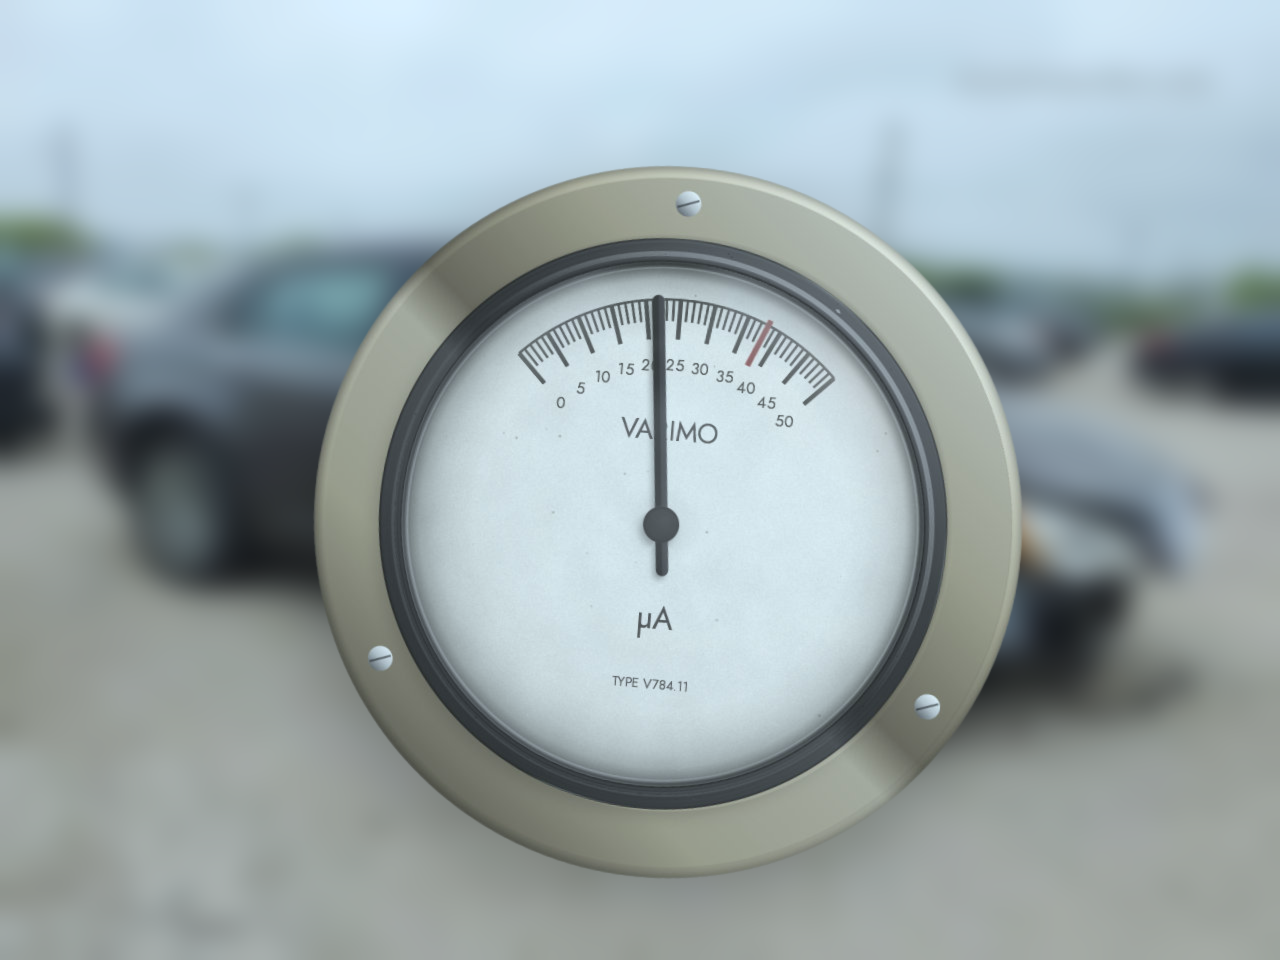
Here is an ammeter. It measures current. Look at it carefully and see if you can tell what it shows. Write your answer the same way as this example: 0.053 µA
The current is 22 µA
